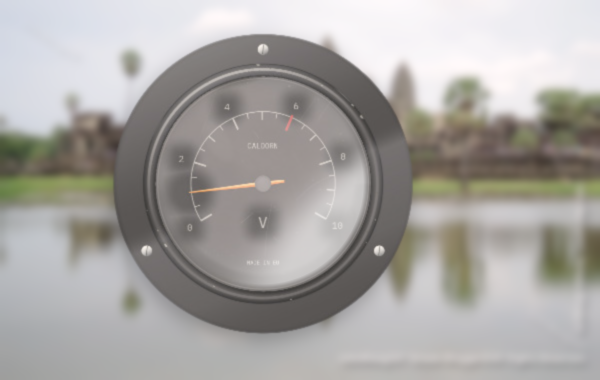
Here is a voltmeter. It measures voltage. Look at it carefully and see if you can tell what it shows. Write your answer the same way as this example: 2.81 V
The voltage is 1 V
